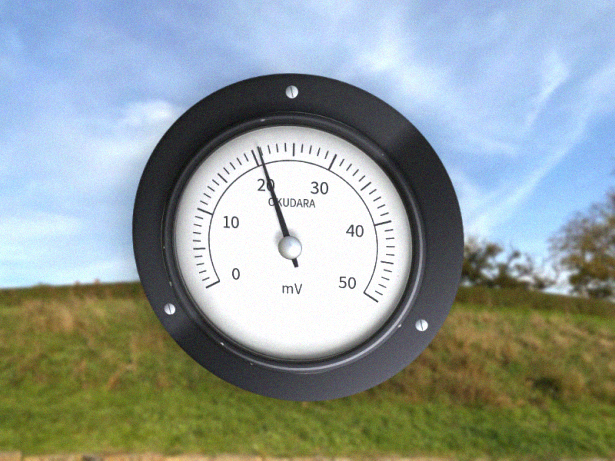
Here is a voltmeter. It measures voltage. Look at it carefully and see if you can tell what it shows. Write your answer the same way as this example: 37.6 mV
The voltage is 21 mV
